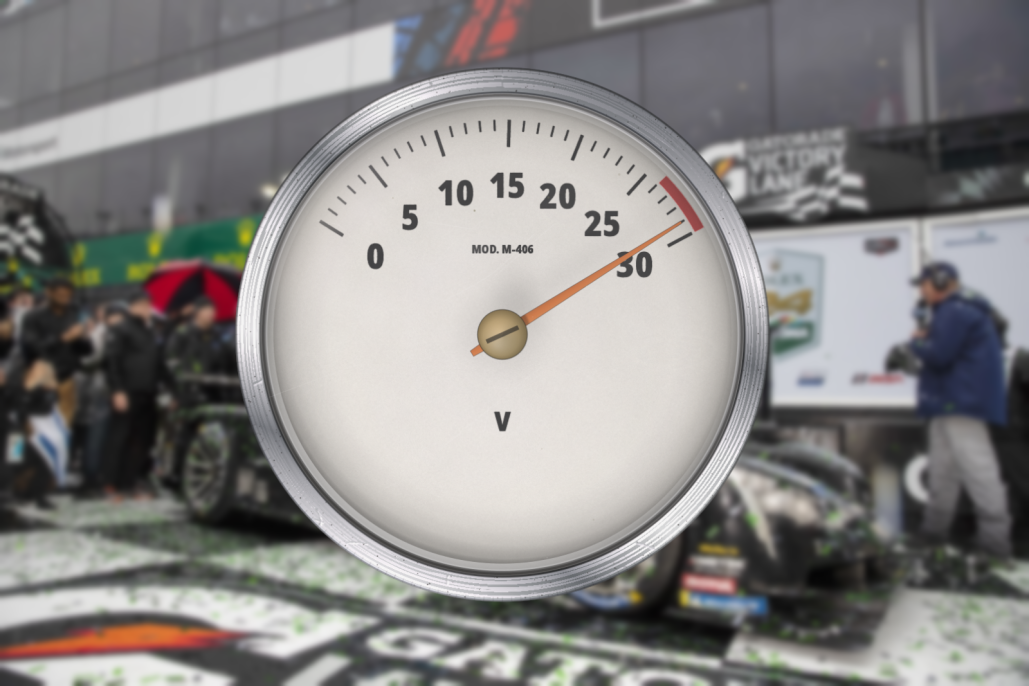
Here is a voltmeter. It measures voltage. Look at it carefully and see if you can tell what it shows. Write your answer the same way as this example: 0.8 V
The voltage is 29 V
